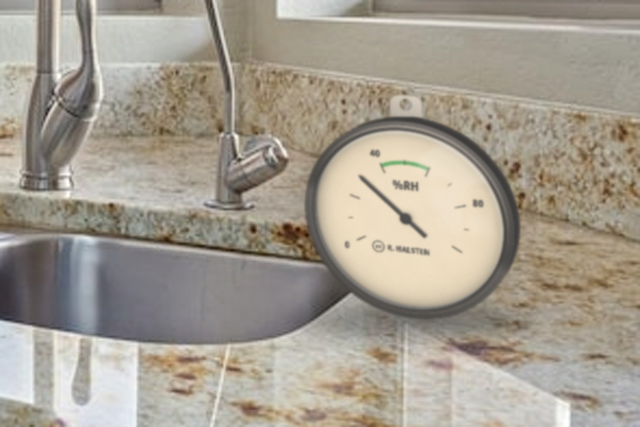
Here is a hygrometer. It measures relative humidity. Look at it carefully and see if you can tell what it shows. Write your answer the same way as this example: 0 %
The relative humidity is 30 %
